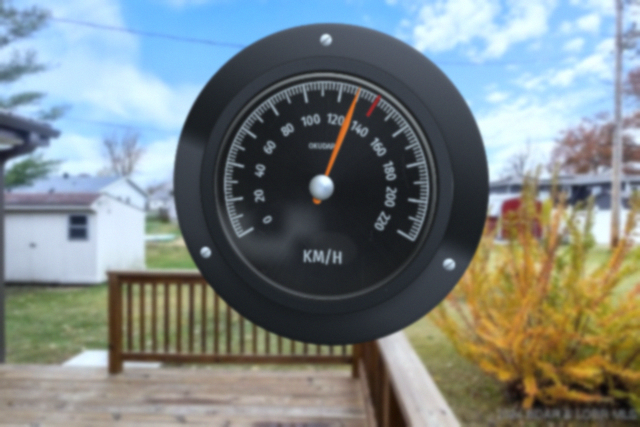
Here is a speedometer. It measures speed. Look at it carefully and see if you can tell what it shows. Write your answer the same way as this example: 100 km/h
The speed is 130 km/h
